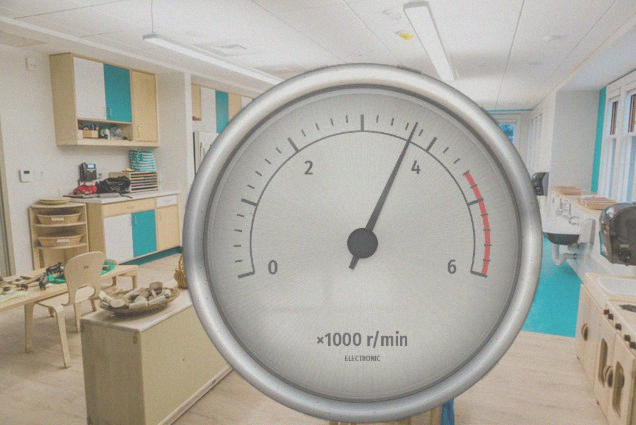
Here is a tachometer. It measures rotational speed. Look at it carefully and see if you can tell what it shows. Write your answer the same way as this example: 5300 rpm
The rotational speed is 3700 rpm
